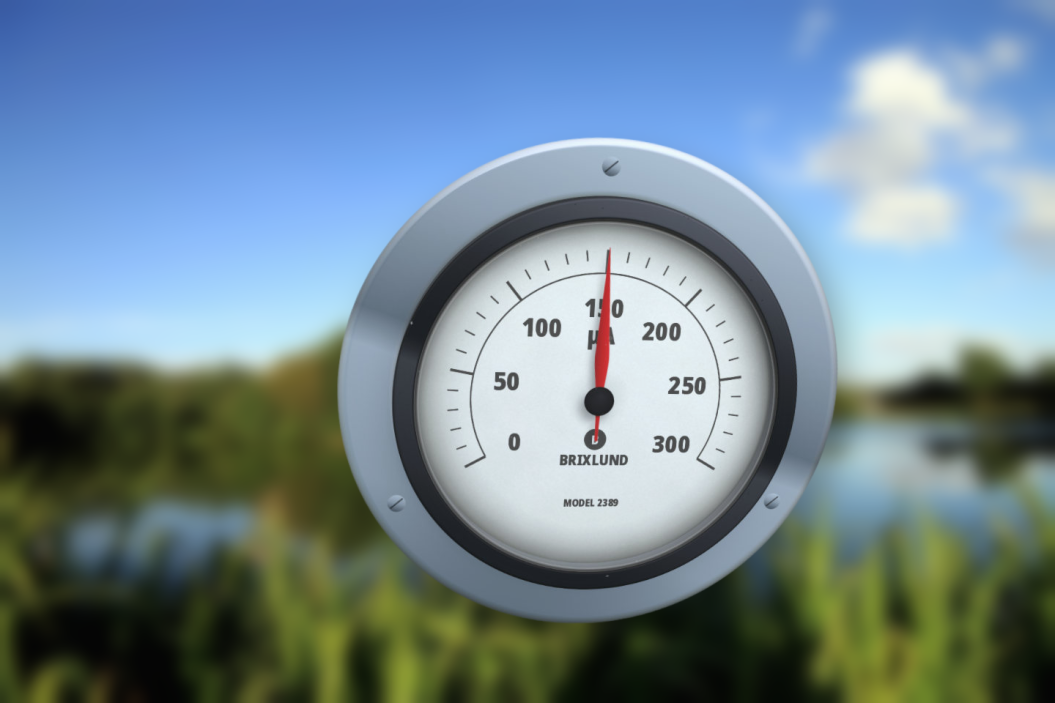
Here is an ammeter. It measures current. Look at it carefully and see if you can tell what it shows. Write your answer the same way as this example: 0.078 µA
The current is 150 µA
